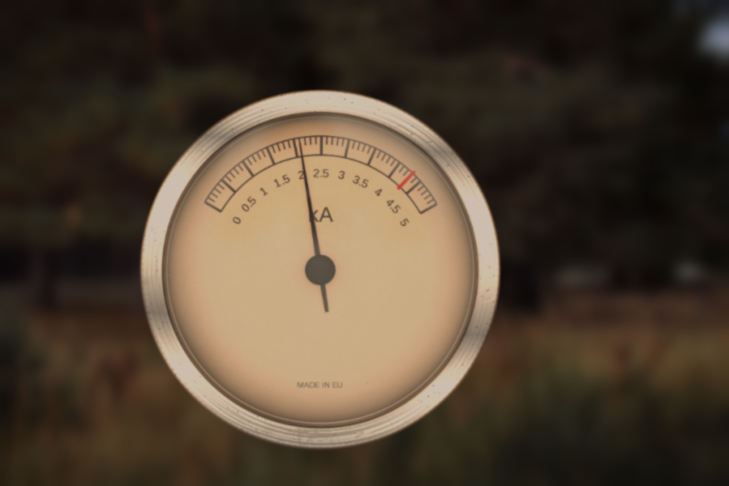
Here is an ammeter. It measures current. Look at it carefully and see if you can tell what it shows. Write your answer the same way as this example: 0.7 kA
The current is 2.1 kA
